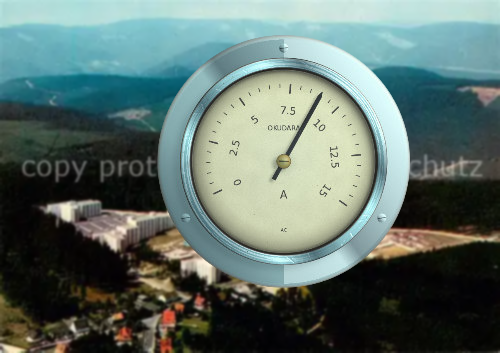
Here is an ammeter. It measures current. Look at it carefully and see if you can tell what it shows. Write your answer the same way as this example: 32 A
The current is 9 A
